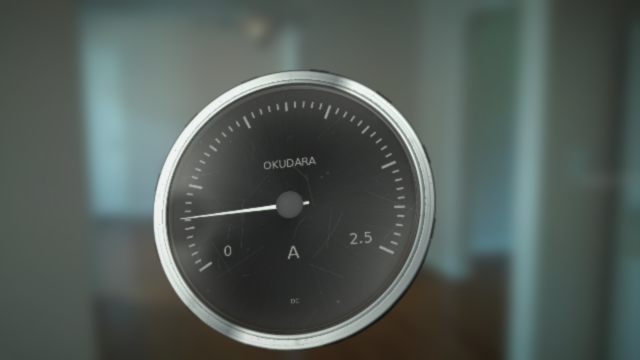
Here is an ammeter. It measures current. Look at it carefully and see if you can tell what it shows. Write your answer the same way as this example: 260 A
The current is 0.3 A
